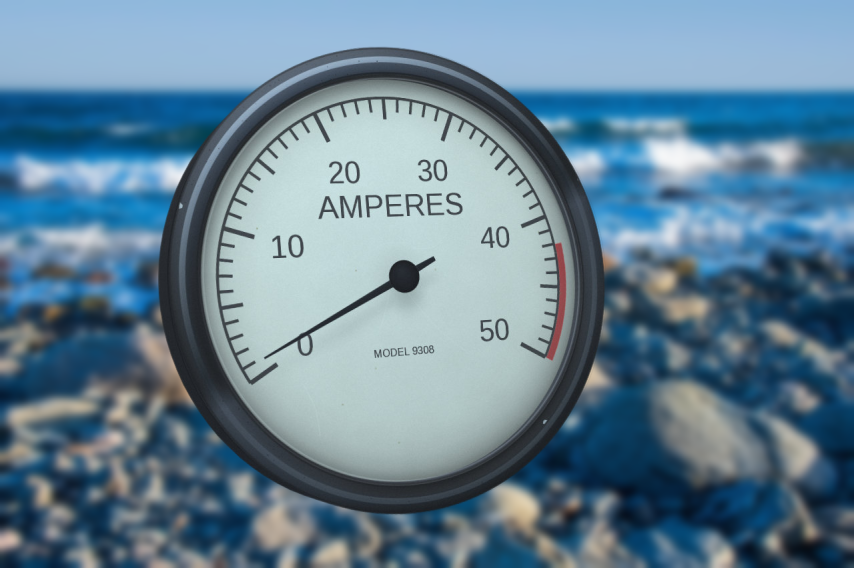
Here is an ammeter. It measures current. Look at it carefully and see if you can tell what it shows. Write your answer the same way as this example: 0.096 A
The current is 1 A
